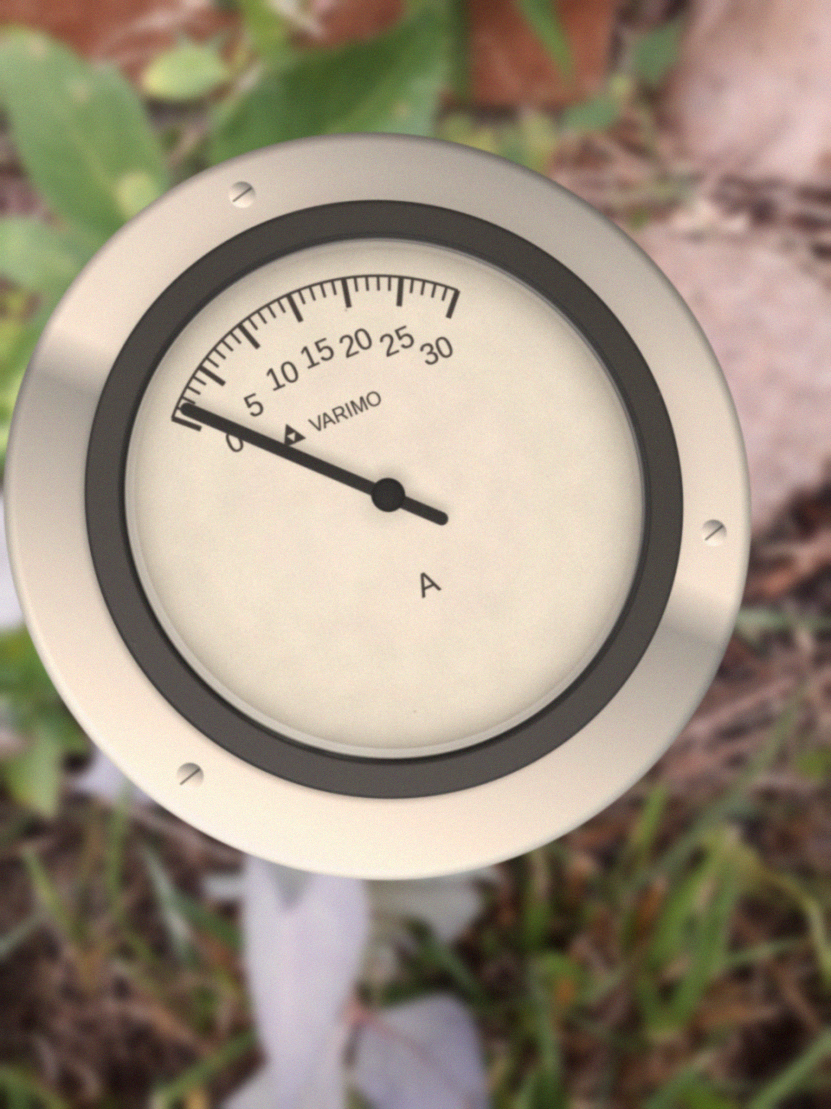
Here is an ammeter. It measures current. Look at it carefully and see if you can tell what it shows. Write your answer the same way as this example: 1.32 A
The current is 1 A
